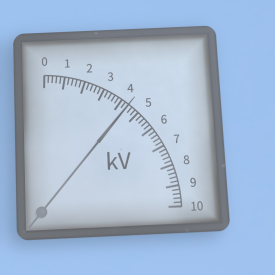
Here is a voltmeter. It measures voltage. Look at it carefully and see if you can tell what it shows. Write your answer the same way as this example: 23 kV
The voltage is 4.4 kV
